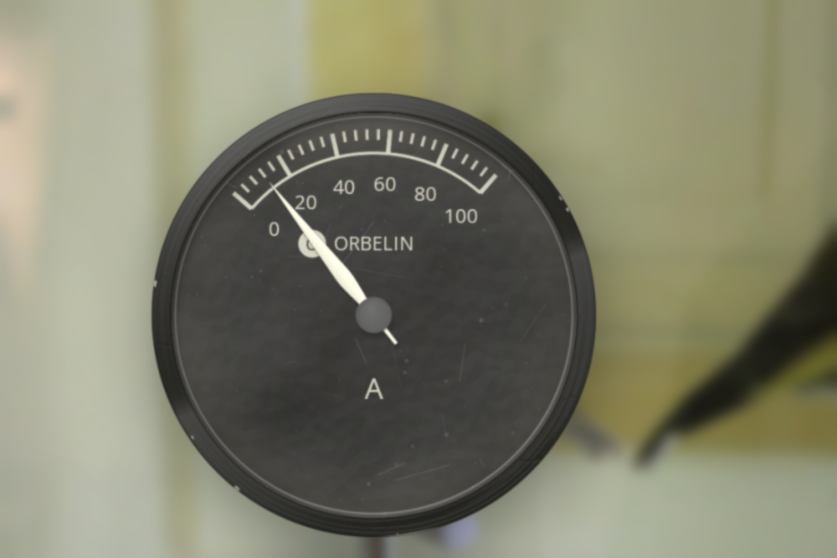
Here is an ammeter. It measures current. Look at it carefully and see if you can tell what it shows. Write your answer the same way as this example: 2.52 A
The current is 12 A
